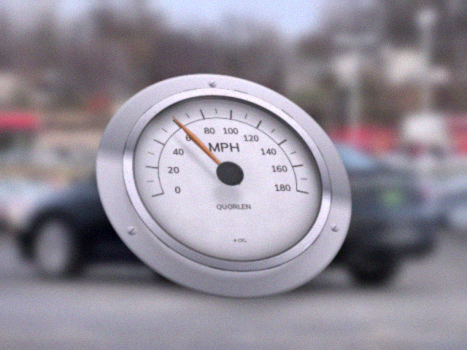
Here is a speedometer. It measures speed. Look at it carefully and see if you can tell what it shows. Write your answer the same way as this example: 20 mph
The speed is 60 mph
